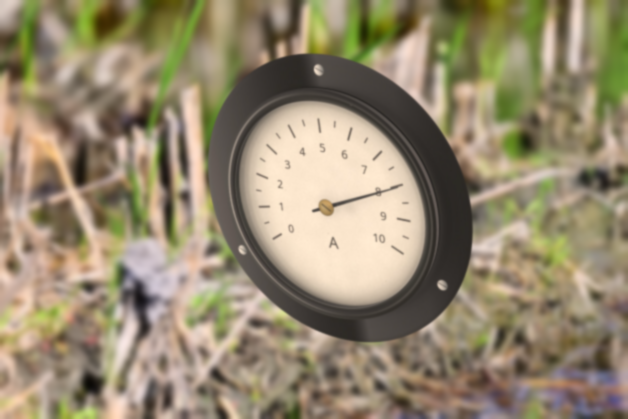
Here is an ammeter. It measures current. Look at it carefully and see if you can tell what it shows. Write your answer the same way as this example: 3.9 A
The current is 8 A
